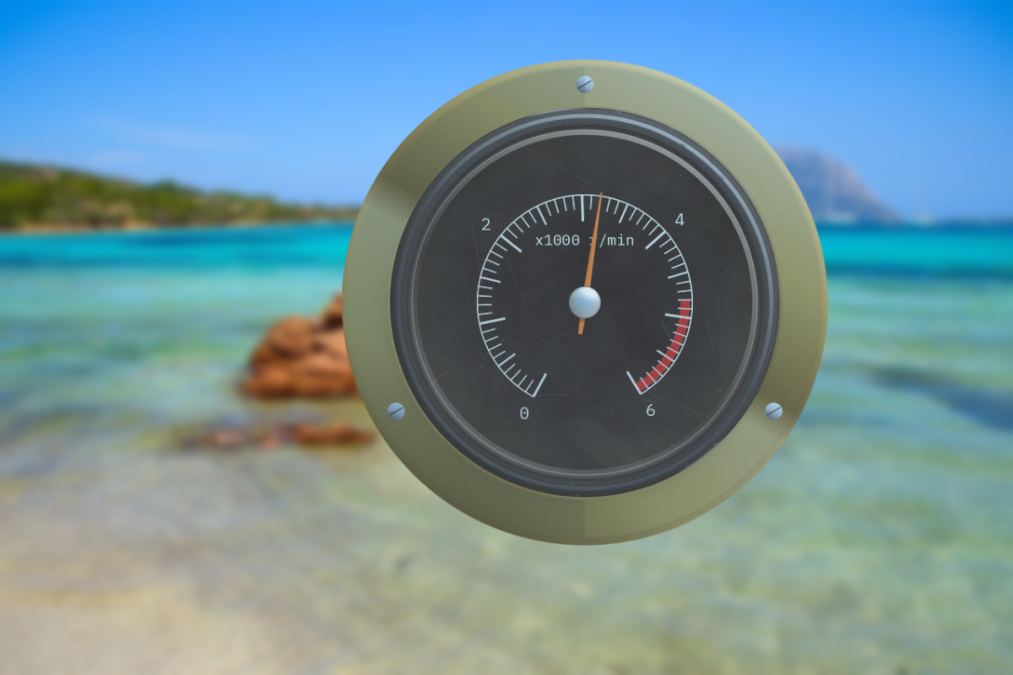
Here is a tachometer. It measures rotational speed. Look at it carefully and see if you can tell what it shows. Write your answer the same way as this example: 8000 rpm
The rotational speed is 3200 rpm
